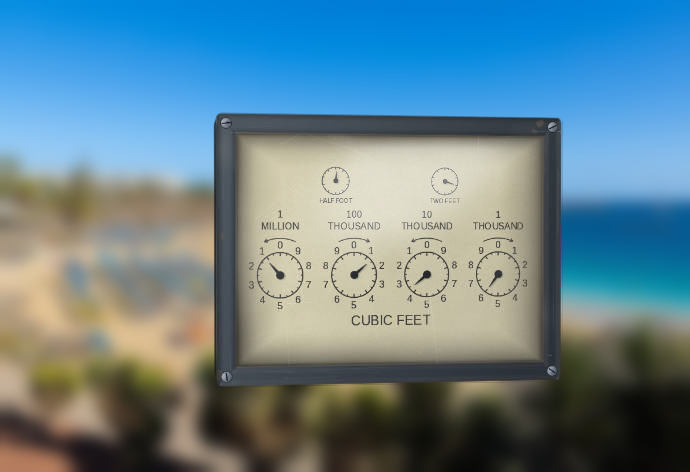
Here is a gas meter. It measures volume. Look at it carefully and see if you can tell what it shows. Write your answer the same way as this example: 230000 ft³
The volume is 113600 ft³
